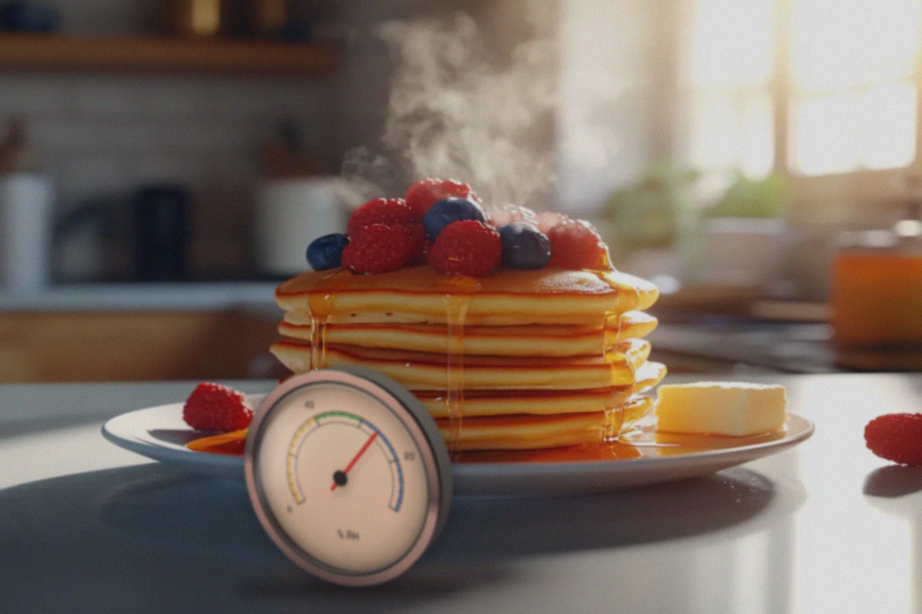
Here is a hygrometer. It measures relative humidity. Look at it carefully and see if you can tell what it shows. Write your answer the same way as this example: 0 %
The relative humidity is 68 %
